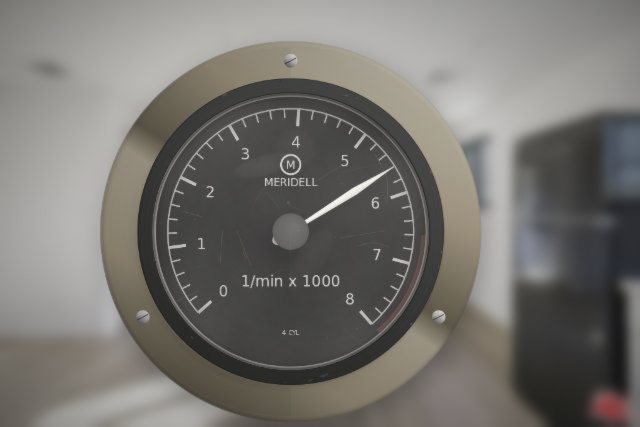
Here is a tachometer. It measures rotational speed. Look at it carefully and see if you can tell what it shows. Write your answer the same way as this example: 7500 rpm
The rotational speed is 5600 rpm
